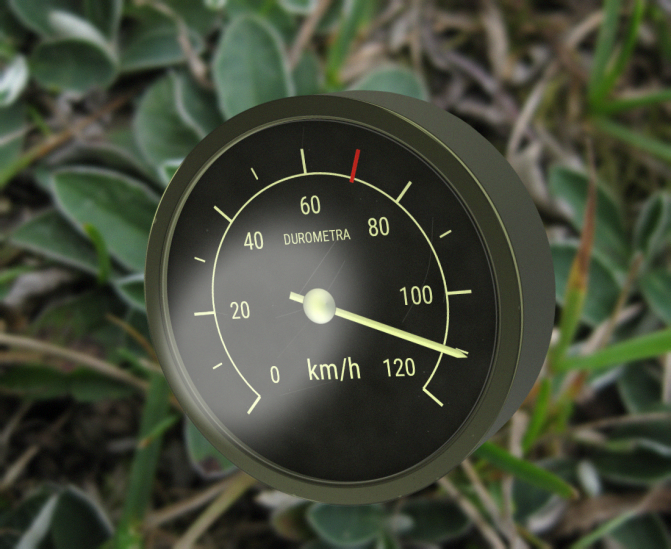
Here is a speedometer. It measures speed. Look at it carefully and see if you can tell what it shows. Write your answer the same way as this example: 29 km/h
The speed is 110 km/h
